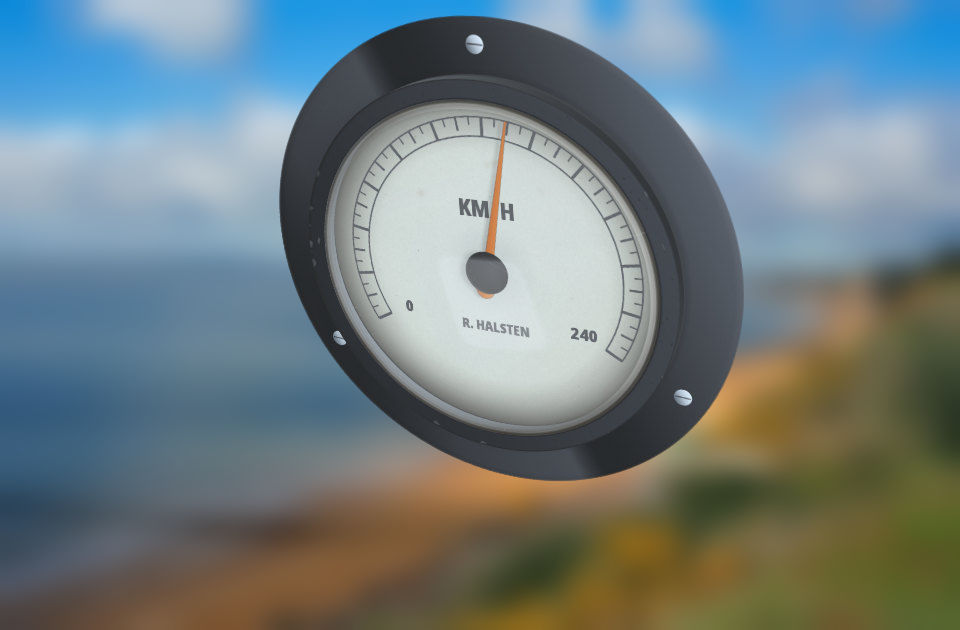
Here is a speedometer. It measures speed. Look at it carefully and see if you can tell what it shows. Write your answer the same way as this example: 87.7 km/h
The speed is 130 km/h
